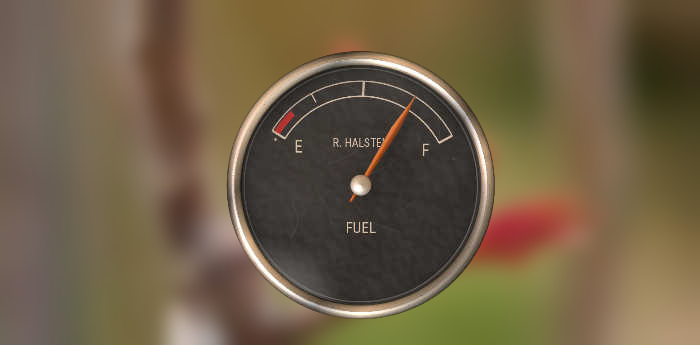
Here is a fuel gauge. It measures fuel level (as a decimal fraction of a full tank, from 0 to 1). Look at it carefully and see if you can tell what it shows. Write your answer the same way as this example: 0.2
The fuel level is 0.75
